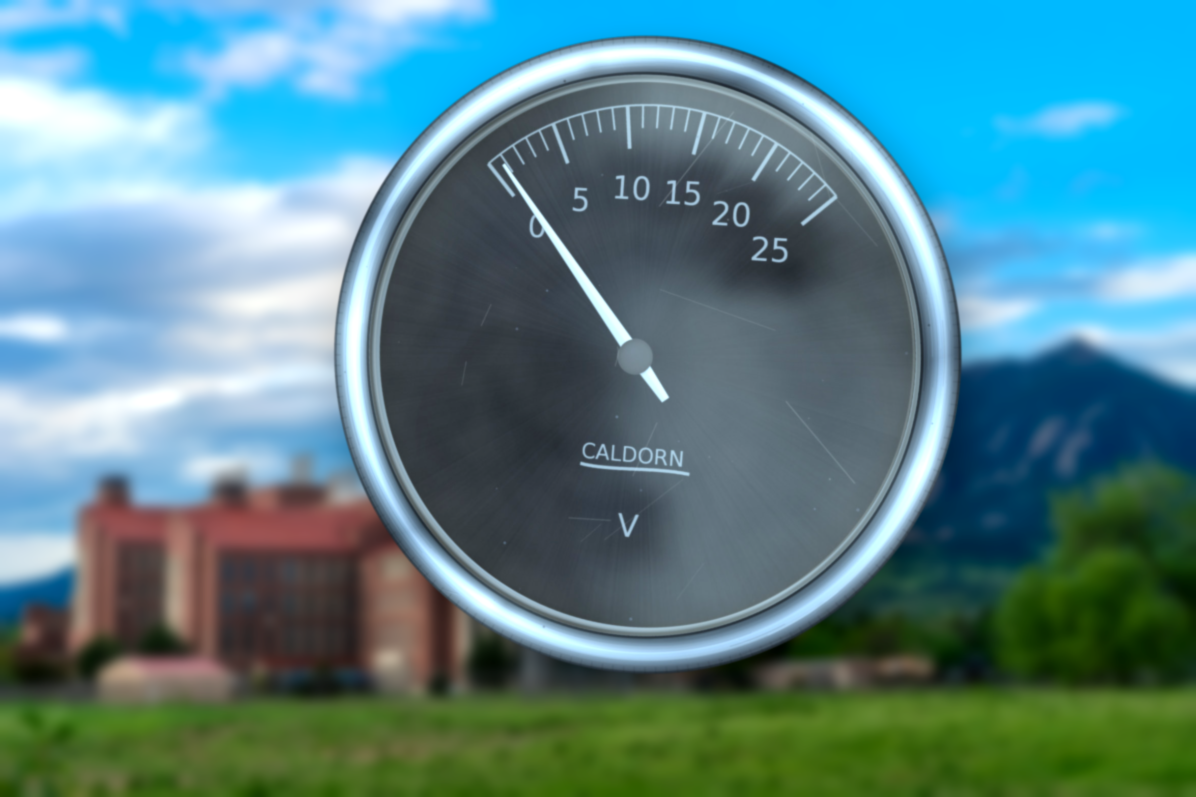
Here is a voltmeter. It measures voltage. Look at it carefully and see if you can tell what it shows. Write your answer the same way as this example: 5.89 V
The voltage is 1 V
